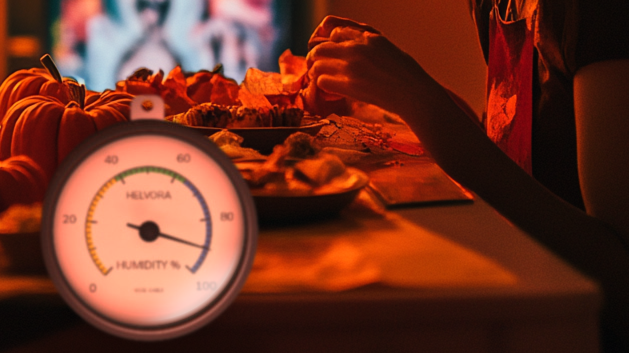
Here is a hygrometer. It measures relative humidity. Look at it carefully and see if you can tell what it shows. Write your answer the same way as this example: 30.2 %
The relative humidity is 90 %
